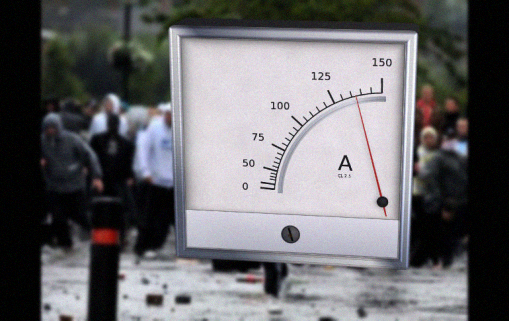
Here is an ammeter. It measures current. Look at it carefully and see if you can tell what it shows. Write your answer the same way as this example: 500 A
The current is 137.5 A
